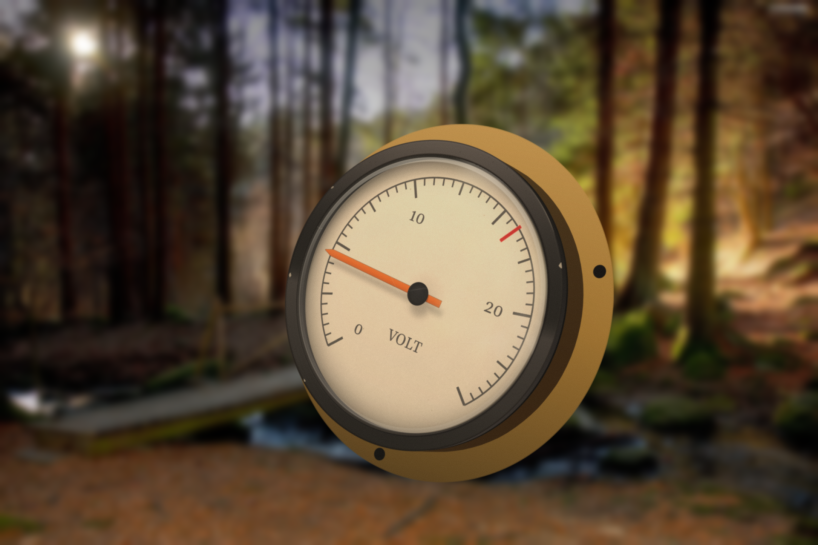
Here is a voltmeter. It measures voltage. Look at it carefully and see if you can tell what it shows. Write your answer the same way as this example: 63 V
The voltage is 4.5 V
